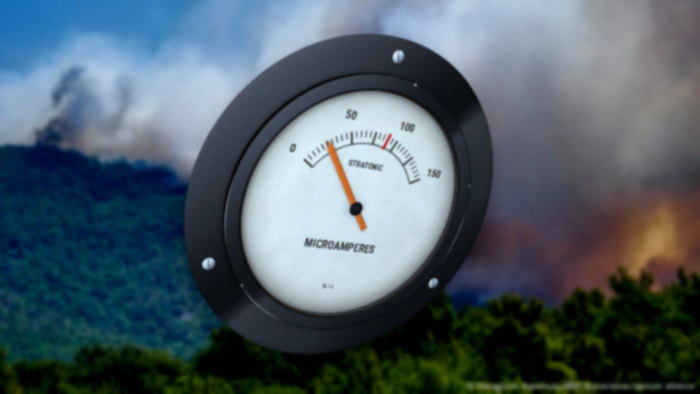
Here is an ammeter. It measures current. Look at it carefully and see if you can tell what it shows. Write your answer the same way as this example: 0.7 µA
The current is 25 µA
